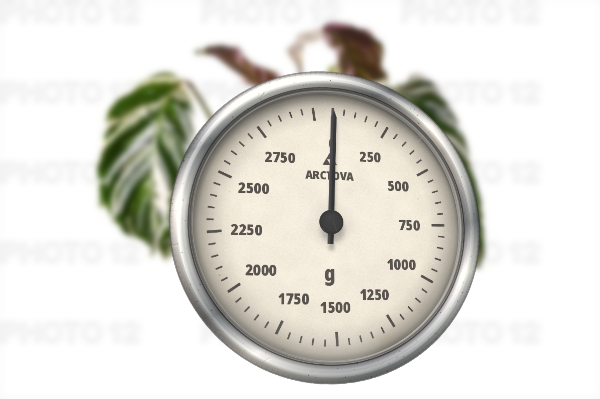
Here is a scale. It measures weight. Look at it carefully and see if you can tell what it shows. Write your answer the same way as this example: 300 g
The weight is 0 g
